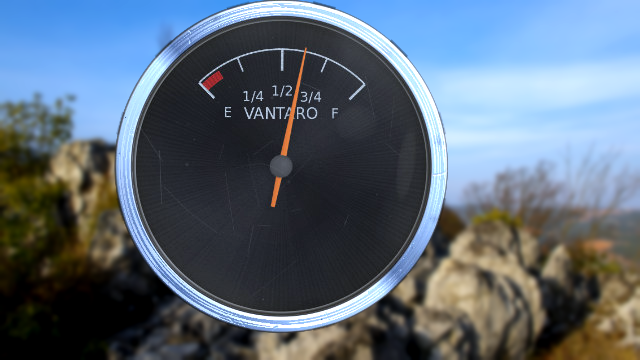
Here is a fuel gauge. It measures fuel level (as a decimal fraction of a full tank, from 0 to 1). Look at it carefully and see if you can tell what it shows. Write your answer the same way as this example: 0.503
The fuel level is 0.625
